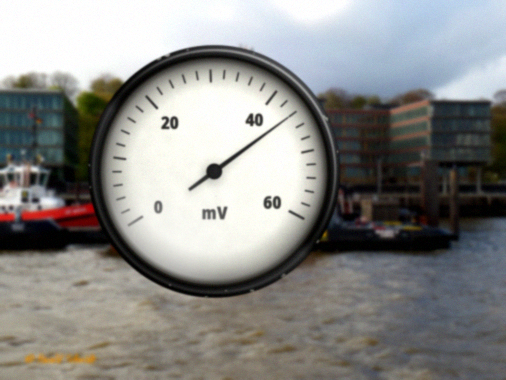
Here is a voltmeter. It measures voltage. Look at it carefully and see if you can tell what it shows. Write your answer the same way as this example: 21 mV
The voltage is 44 mV
